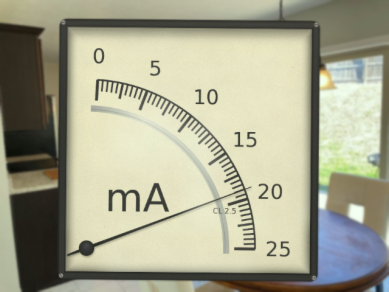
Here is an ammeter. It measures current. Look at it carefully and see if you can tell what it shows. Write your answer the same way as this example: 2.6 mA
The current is 19 mA
